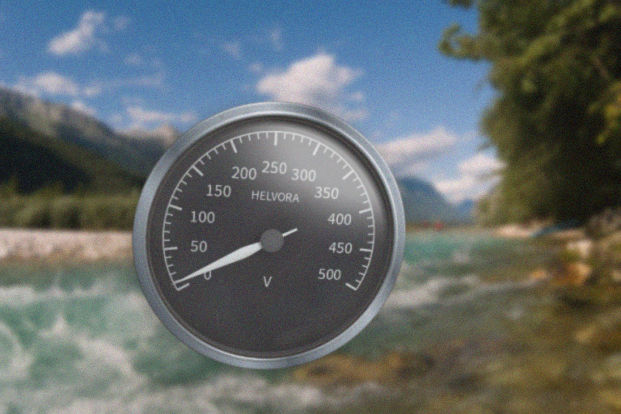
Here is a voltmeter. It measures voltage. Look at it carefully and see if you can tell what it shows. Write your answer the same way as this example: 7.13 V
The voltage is 10 V
